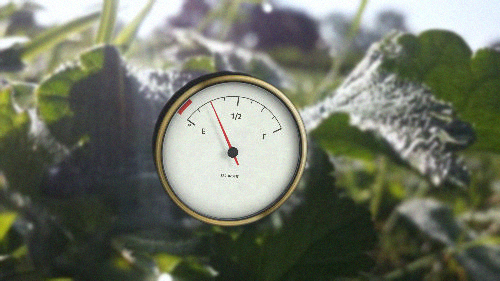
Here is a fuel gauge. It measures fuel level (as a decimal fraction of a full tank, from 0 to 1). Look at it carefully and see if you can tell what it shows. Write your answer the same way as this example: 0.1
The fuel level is 0.25
